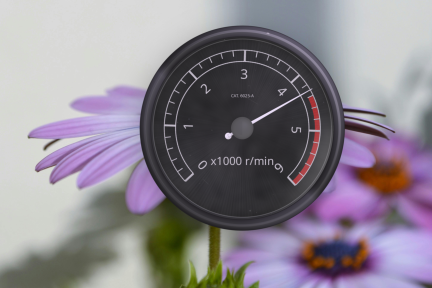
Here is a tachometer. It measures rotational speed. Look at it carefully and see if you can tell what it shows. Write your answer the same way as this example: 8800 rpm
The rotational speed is 4300 rpm
